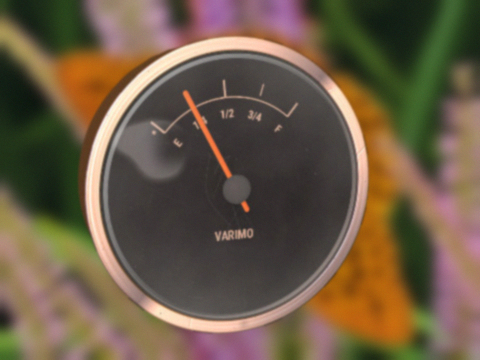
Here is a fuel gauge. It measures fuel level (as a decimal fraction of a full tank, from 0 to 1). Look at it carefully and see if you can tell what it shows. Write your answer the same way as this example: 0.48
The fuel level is 0.25
